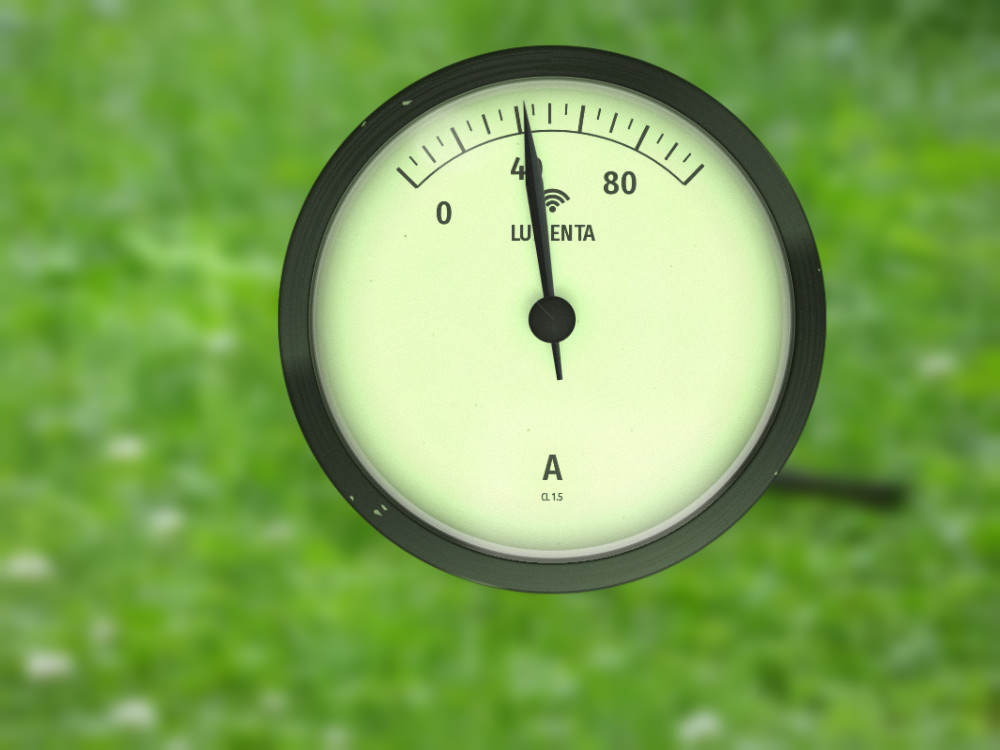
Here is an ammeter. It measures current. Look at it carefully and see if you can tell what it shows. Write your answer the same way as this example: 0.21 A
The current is 42.5 A
